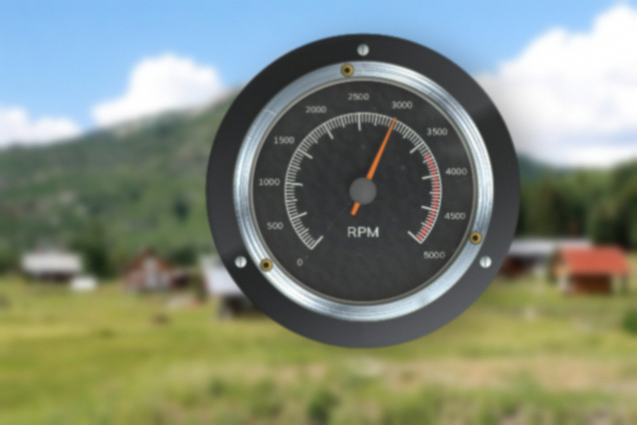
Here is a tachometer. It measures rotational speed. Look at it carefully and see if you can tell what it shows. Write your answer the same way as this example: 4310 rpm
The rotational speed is 3000 rpm
